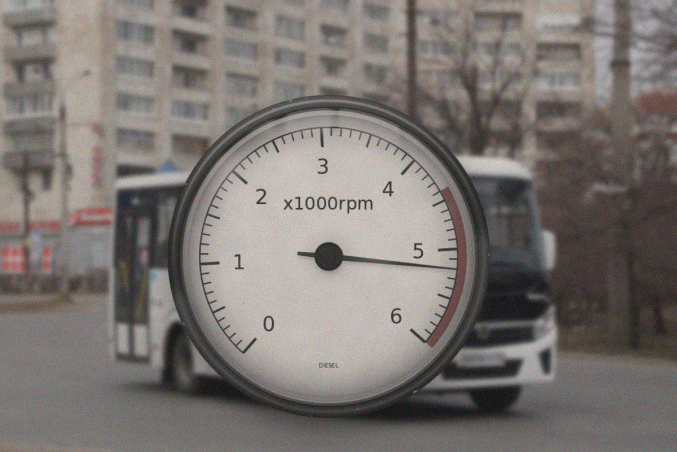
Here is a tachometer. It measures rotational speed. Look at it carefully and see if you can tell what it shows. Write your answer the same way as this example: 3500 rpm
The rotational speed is 5200 rpm
